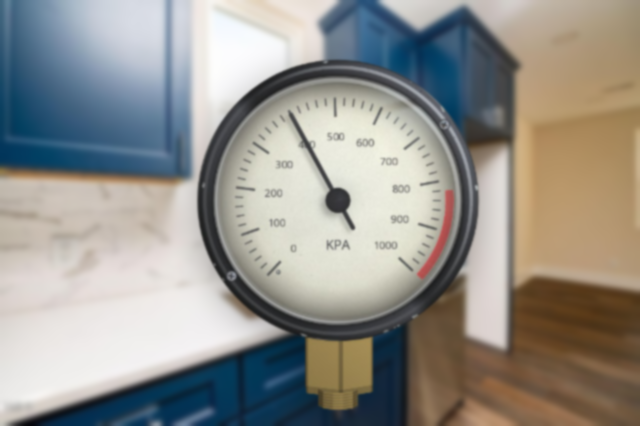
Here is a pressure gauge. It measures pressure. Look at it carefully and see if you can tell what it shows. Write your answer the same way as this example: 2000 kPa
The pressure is 400 kPa
